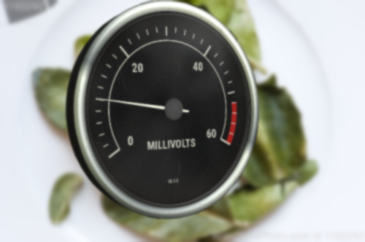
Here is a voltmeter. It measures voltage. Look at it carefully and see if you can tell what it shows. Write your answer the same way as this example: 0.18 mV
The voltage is 10 mV
